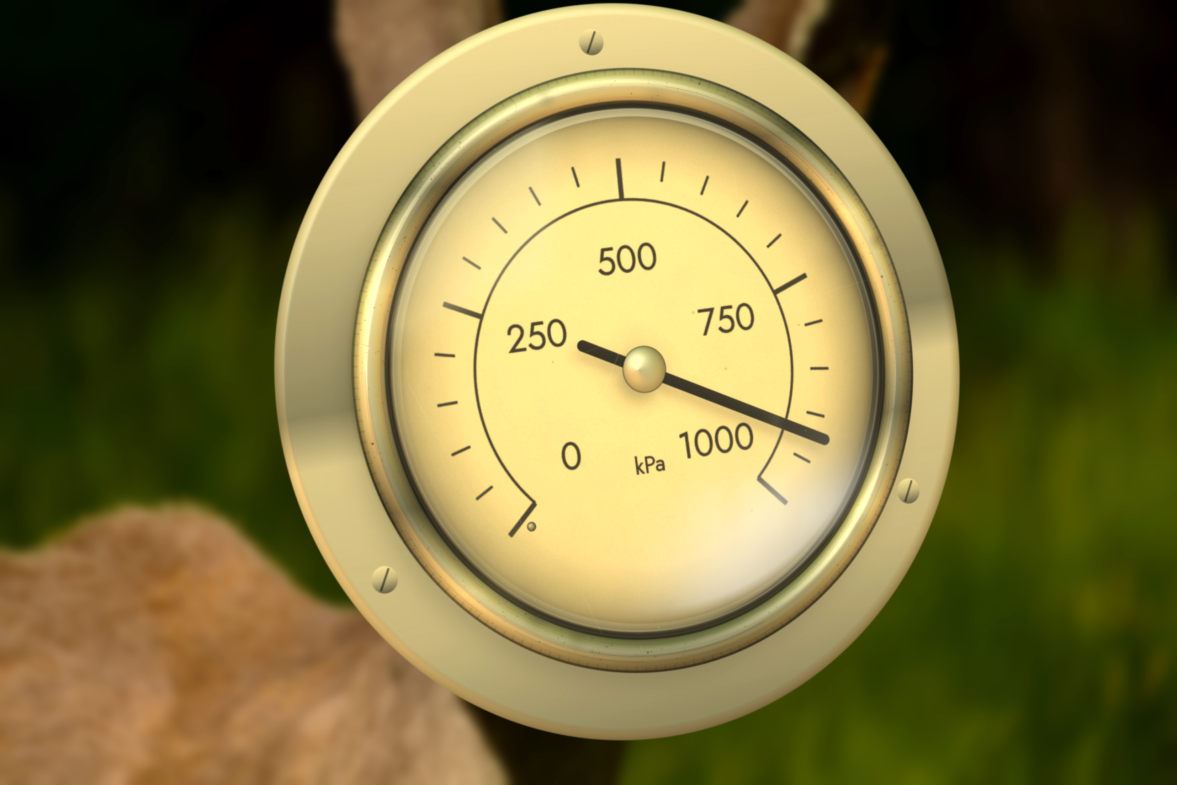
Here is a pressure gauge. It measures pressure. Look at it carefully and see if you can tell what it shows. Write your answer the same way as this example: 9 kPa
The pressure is 925 kPa
